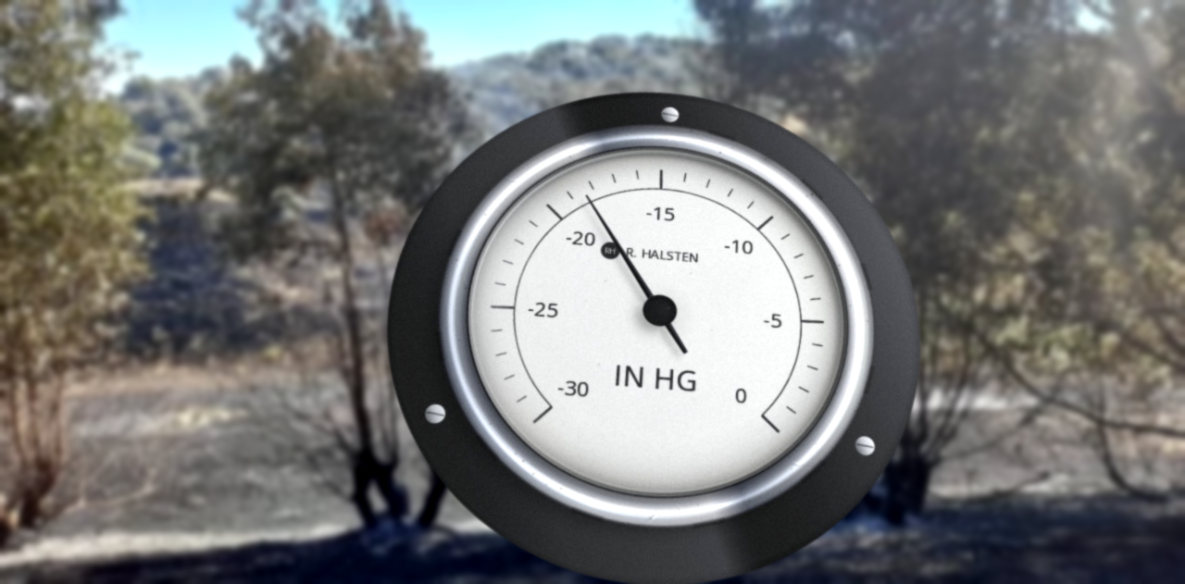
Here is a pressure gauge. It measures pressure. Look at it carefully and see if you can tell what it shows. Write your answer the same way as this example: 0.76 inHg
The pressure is -18.5 inHg
